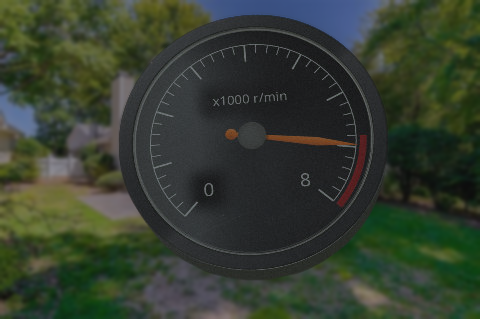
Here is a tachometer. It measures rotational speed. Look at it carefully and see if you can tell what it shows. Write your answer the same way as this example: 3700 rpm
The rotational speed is 7000 rpm
